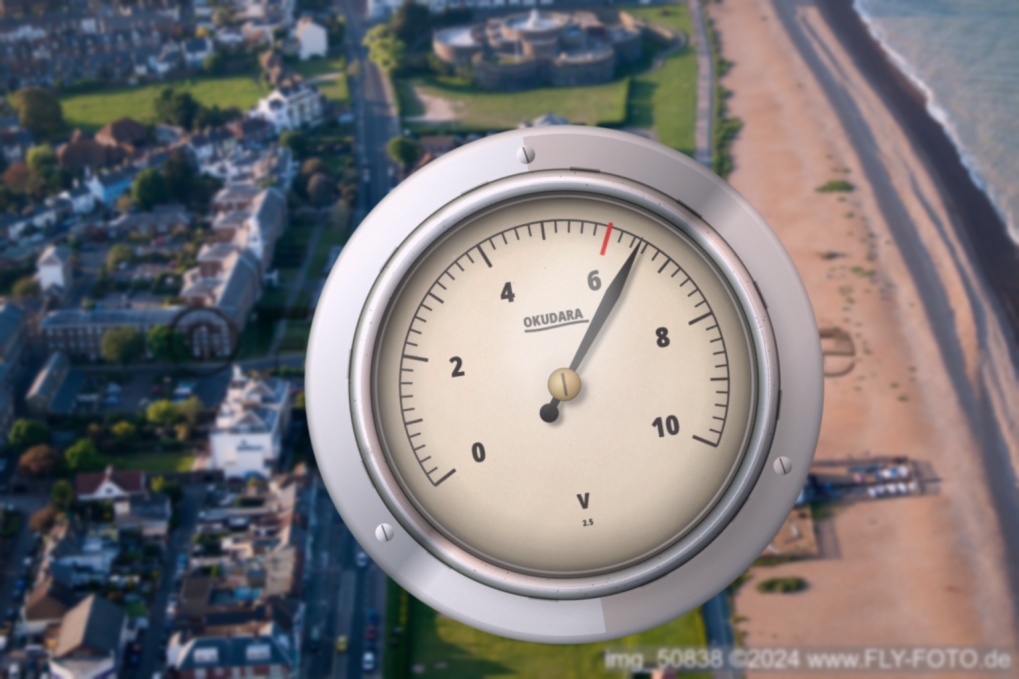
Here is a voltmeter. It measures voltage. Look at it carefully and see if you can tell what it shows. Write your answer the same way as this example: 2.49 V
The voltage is 6.5 V
